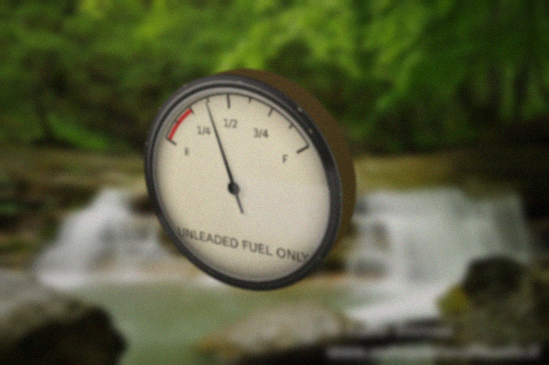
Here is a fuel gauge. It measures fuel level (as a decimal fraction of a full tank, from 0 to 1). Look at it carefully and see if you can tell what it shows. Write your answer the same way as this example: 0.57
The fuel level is 0.375
